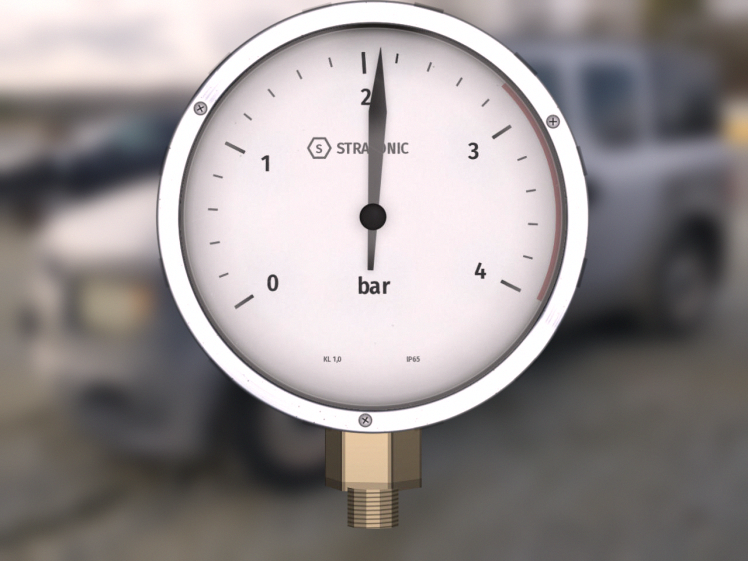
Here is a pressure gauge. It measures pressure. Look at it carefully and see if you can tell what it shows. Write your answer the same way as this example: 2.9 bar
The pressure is 2.1 bar
